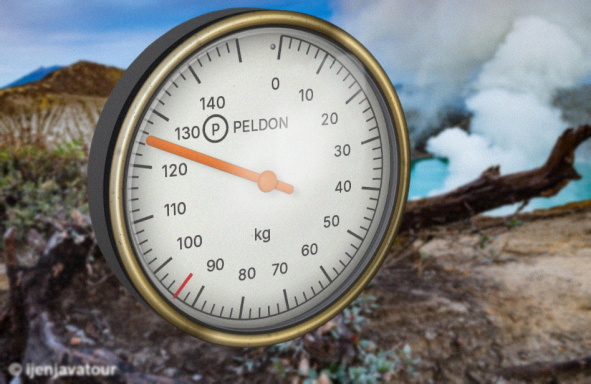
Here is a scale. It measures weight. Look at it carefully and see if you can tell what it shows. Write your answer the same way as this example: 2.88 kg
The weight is 125 kg
